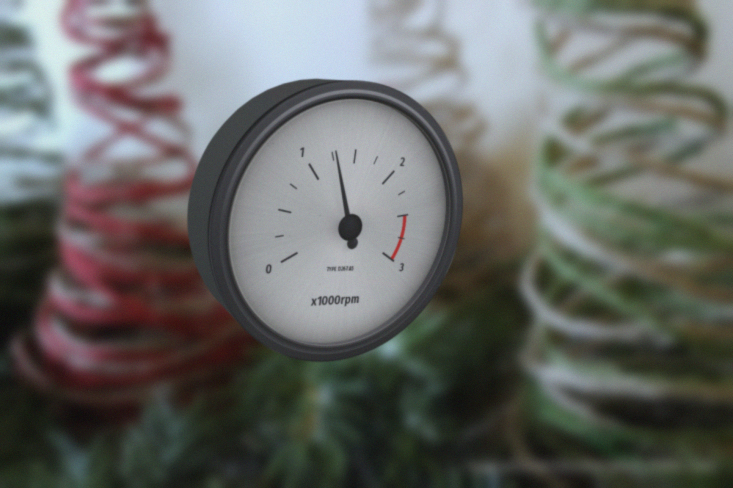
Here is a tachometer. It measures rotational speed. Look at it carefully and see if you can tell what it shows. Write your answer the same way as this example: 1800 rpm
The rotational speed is 1250 rpm
